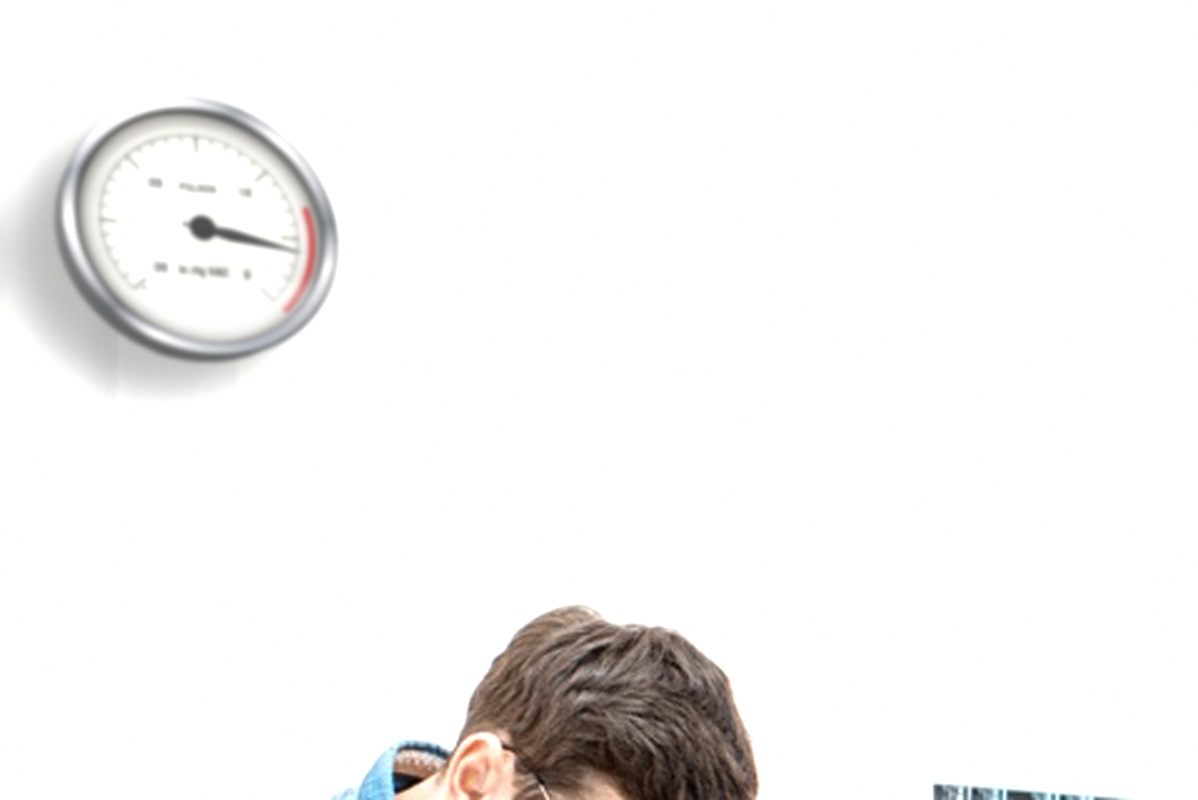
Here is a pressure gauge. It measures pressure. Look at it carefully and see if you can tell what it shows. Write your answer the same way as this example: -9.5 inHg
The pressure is -4 inHg
